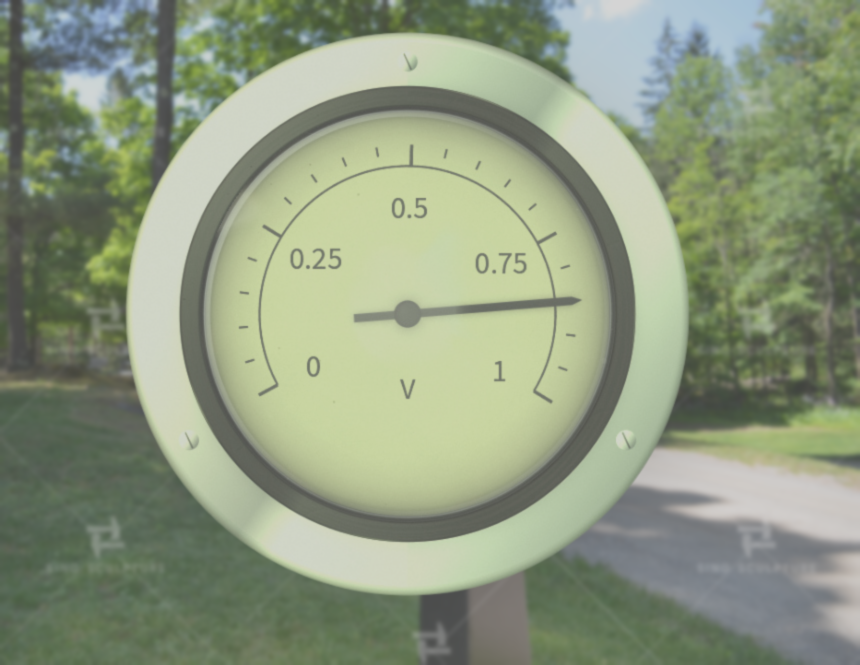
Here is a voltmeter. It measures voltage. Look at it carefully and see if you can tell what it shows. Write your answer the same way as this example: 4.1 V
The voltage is 0.85 V
